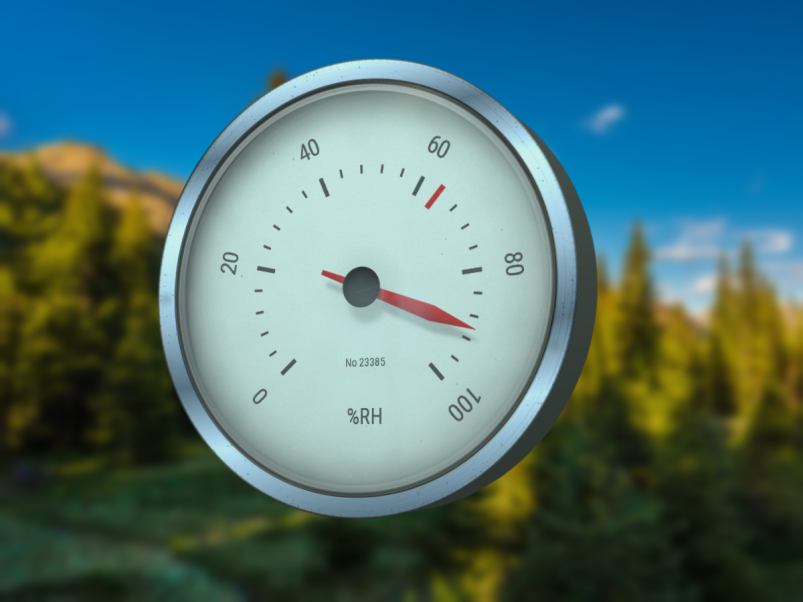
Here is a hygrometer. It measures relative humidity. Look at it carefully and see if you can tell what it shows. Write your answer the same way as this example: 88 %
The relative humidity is 90 %
